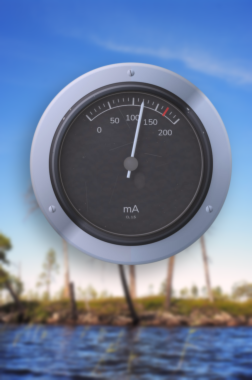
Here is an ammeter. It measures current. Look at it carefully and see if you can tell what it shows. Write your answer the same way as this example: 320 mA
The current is 120 mA
